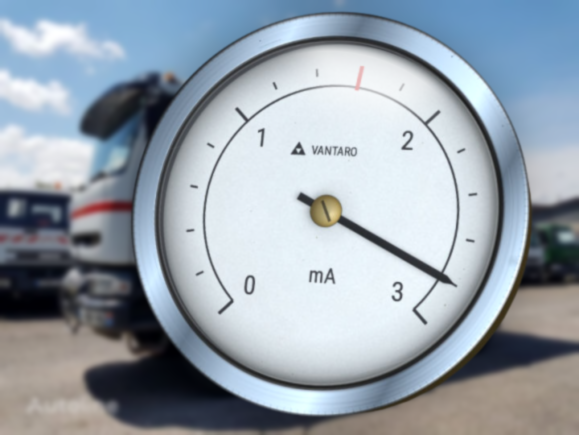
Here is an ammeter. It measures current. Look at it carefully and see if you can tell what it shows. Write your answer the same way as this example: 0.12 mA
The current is 2.8 mA
